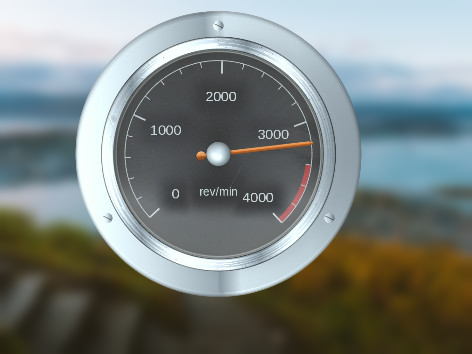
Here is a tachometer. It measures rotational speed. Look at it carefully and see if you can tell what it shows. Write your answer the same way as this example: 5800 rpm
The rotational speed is 3200 rpm
